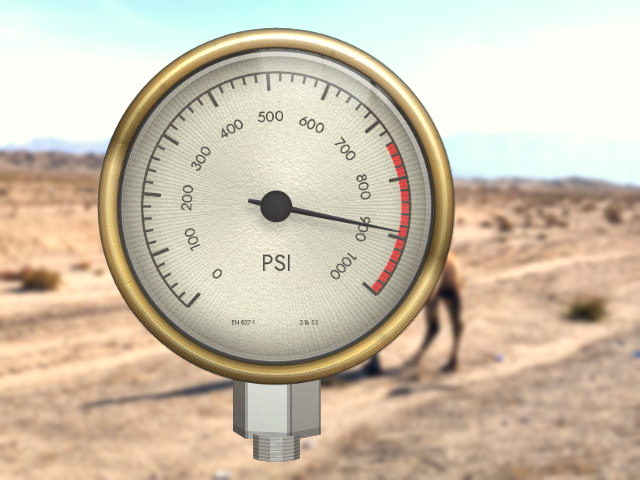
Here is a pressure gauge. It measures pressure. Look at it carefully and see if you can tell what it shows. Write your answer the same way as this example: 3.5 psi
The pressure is 890 psi
